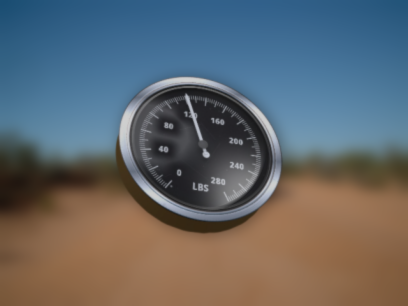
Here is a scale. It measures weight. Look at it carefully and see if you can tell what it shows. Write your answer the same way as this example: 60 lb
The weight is 120 lb
